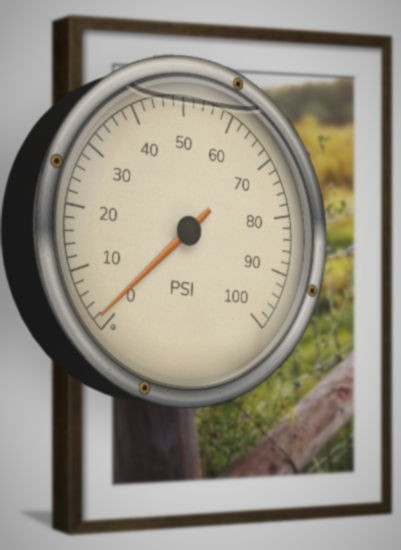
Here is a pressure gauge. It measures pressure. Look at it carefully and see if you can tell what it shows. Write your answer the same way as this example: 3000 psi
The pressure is 2 psi
